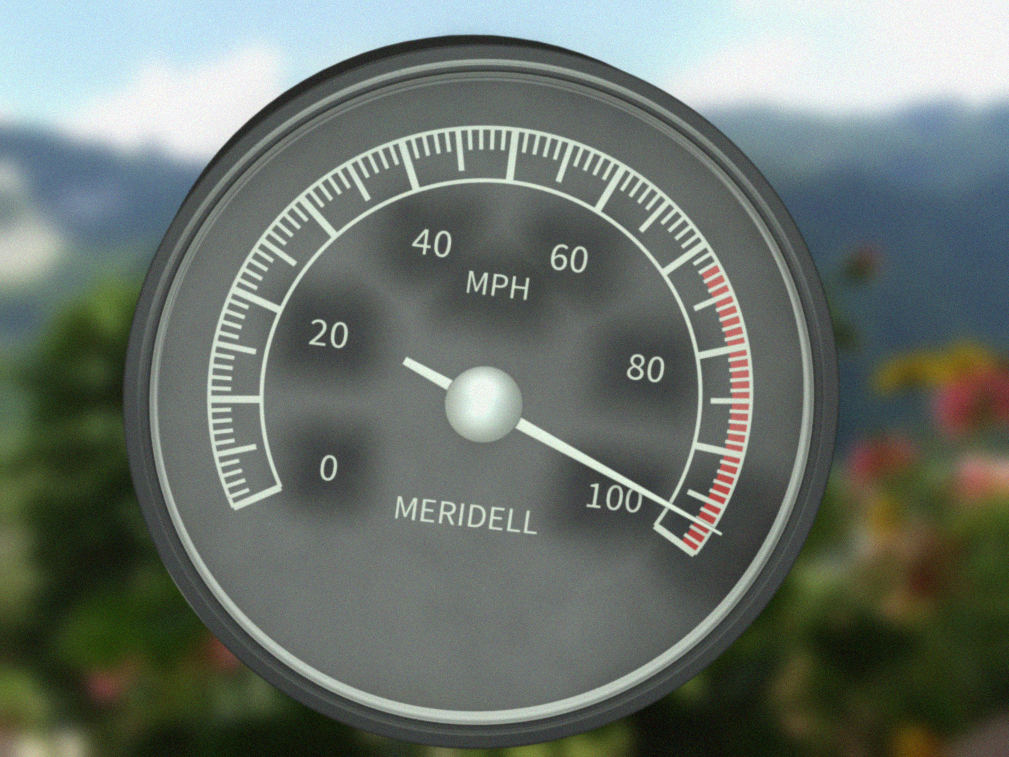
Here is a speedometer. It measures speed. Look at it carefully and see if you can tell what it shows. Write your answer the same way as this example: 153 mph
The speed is 97 mph
